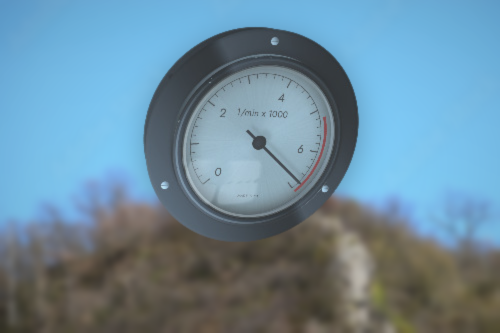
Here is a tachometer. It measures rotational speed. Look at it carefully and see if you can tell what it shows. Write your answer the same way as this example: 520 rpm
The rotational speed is 6800 rpm
